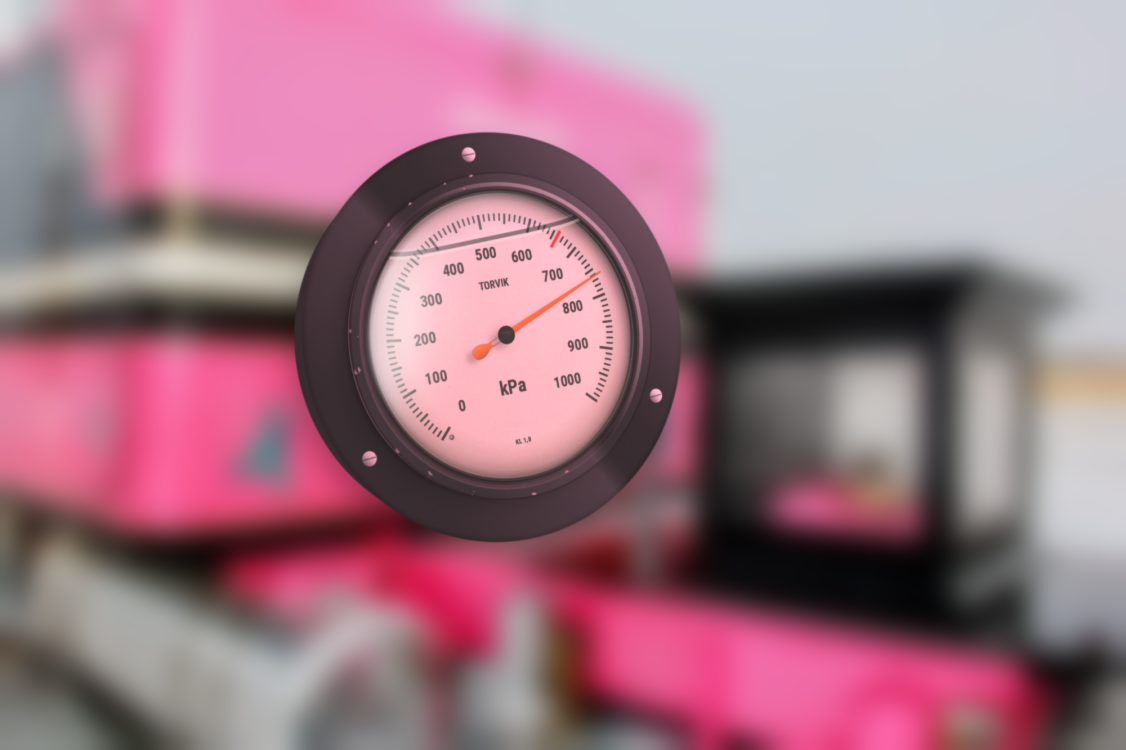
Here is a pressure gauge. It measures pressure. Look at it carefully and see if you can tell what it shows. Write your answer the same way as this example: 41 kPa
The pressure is 760 kPa
